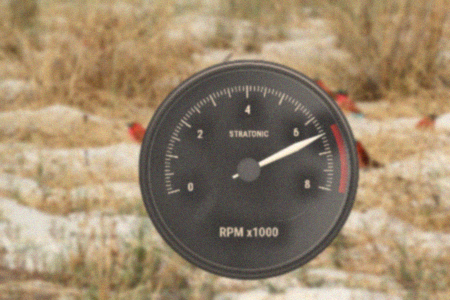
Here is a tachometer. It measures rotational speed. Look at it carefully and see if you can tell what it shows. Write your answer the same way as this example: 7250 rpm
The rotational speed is 6500 rpm
